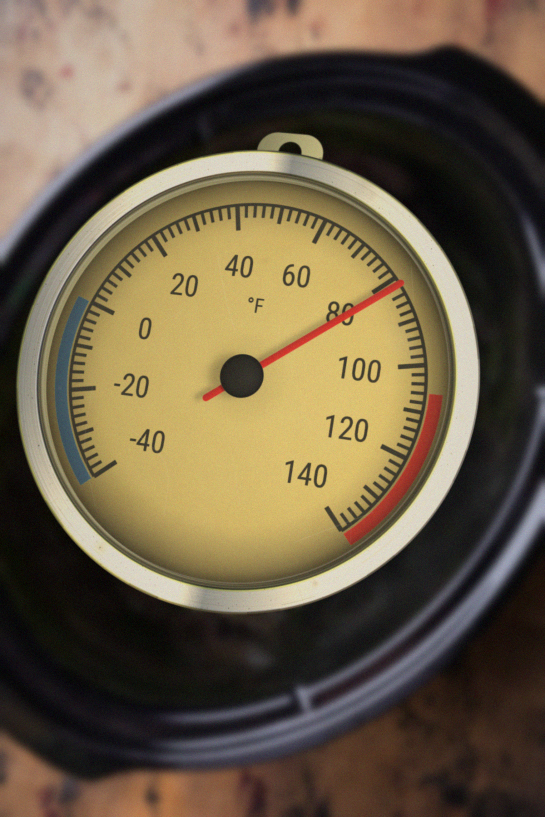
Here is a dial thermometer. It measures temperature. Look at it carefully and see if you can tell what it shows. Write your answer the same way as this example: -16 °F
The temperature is 82 °F
